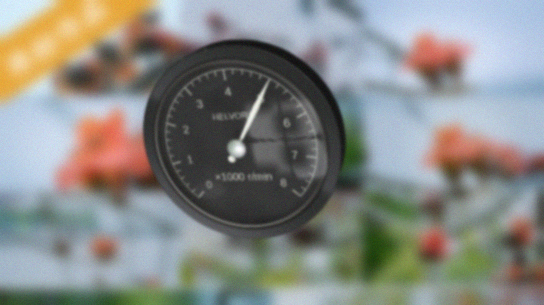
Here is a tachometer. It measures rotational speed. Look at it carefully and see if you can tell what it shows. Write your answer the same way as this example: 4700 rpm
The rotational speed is 5000 rpm
